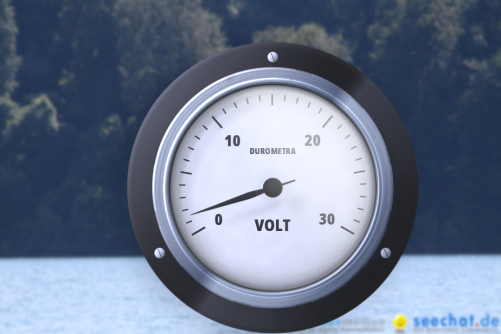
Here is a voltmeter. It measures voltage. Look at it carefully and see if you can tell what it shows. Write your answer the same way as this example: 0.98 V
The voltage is 1.5 V
